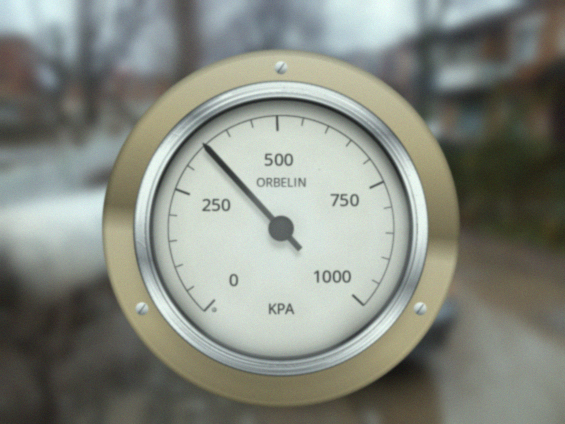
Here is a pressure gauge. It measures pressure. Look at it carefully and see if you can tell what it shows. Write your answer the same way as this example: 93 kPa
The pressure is 350 kPa
